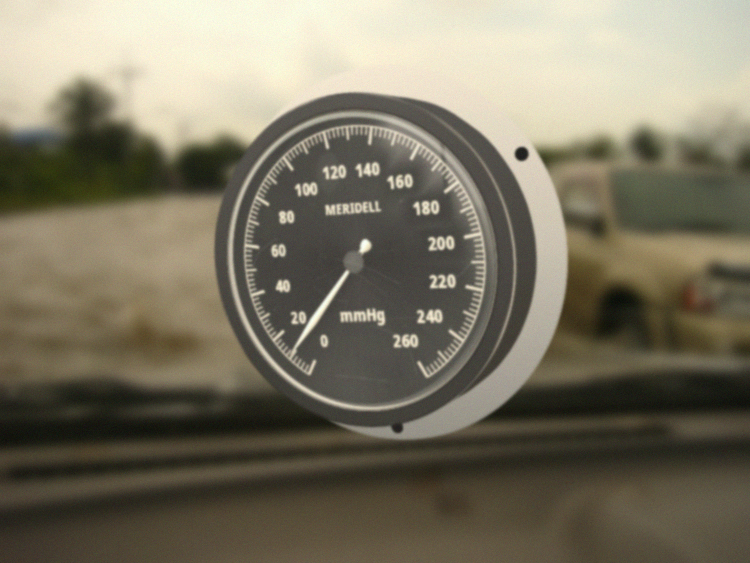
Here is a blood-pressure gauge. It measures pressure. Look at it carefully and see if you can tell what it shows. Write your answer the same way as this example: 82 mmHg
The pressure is 10 mmHg
